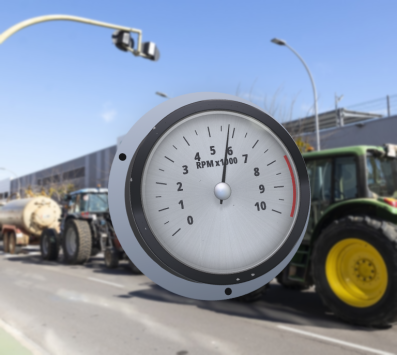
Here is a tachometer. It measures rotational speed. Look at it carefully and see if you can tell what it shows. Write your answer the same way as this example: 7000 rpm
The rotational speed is 5750 rpm
